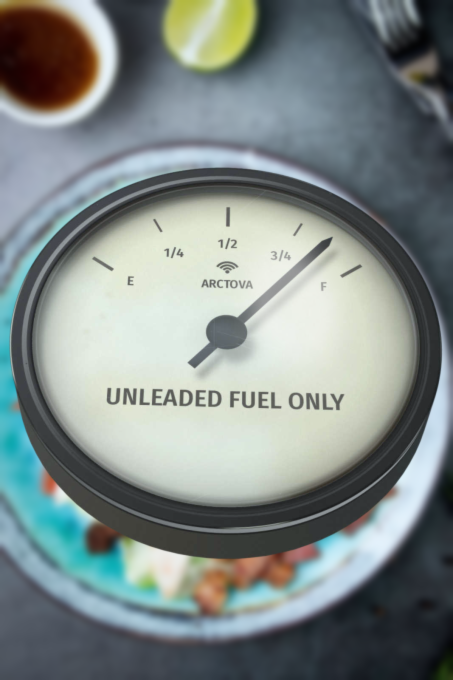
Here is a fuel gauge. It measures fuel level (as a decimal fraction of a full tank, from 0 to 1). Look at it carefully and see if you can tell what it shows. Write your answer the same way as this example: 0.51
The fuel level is 0.875
